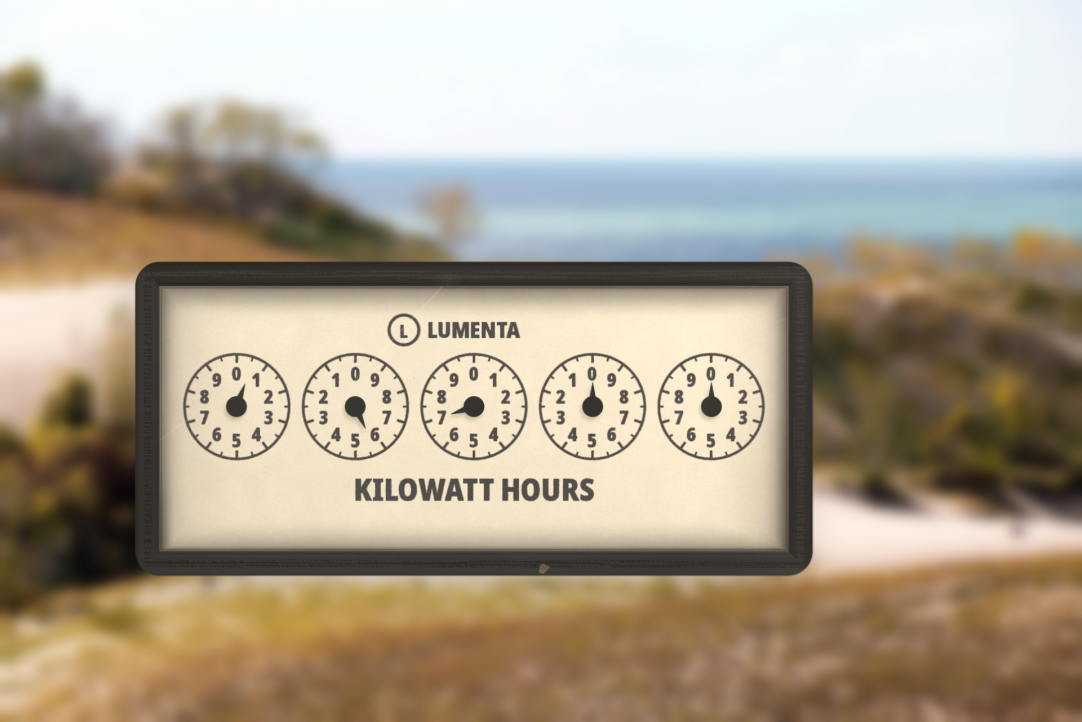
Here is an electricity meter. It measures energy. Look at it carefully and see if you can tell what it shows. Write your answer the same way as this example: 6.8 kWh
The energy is 5700 kWh
